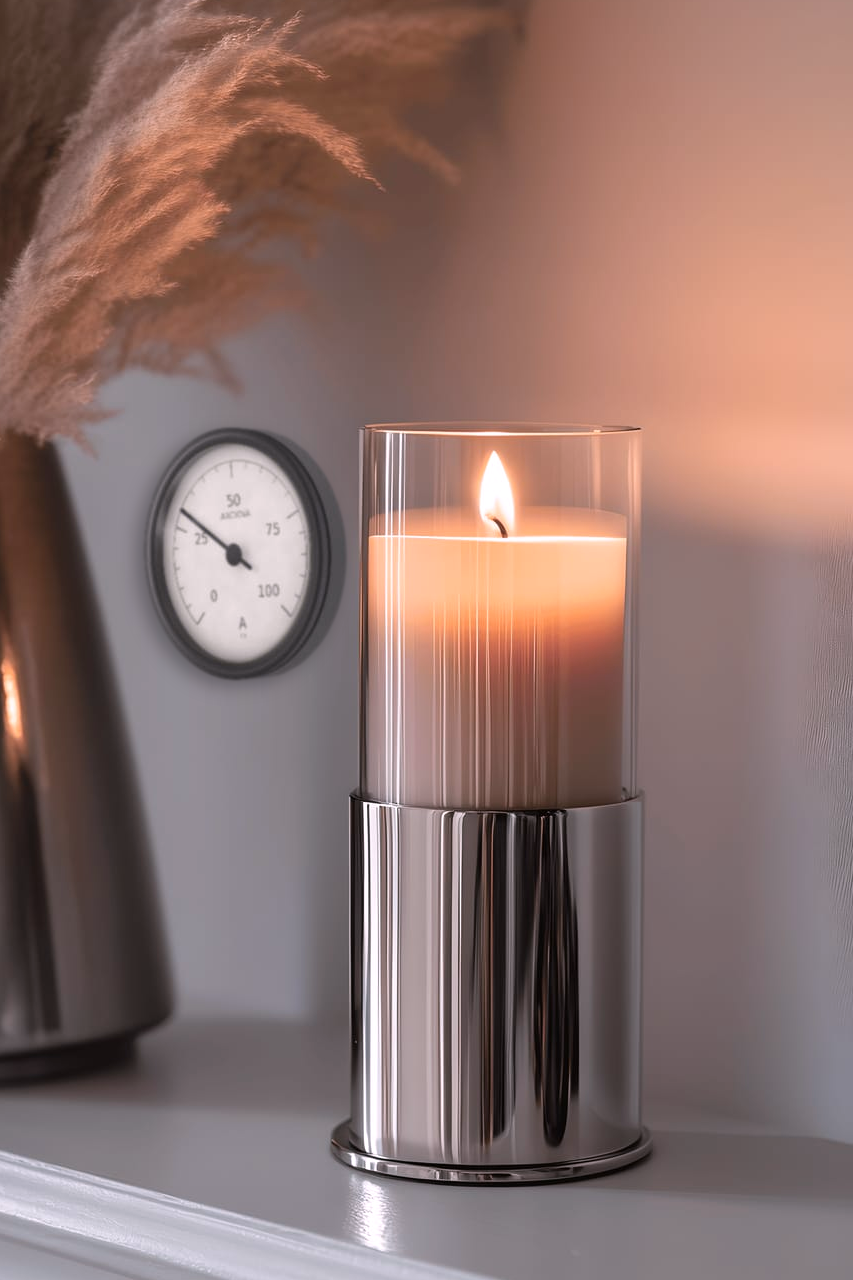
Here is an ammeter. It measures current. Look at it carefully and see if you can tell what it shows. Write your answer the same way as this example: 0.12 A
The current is 30 A
